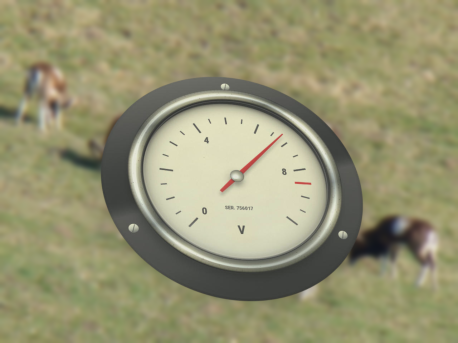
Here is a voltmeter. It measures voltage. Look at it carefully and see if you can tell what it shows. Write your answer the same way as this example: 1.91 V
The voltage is 6.75 V
